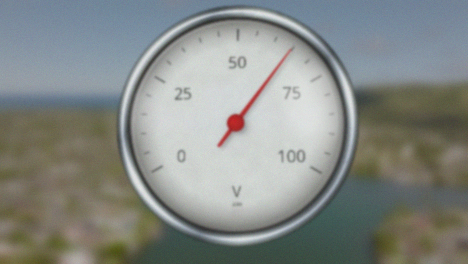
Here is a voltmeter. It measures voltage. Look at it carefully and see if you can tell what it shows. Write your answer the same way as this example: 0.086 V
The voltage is 65 V
